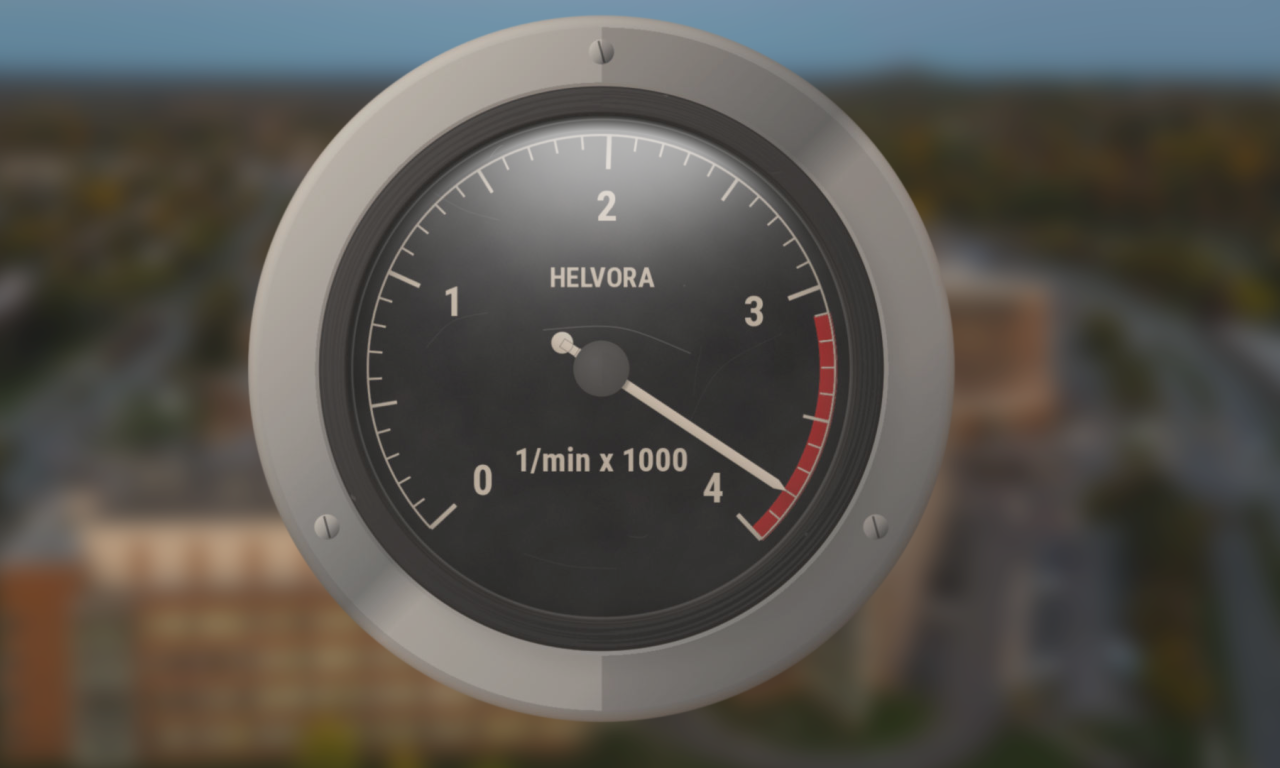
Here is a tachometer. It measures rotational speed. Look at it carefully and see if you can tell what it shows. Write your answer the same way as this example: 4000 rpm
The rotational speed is 3800 rpm
